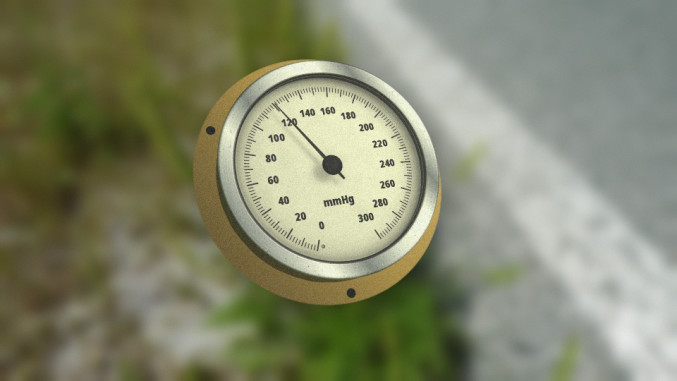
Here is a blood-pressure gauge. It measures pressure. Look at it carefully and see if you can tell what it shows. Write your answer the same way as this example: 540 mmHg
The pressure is 120 mmHg
